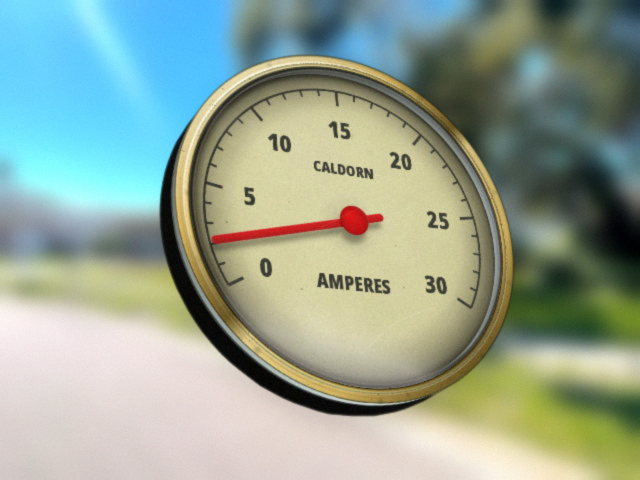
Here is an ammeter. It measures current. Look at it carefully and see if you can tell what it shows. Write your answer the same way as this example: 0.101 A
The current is 2 A
